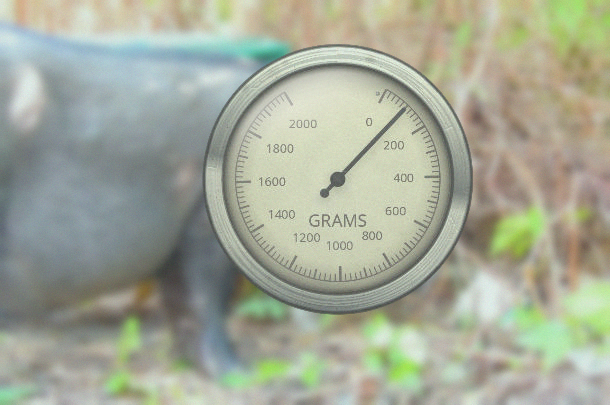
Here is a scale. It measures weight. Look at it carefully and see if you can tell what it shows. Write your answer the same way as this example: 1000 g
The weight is 100 g
